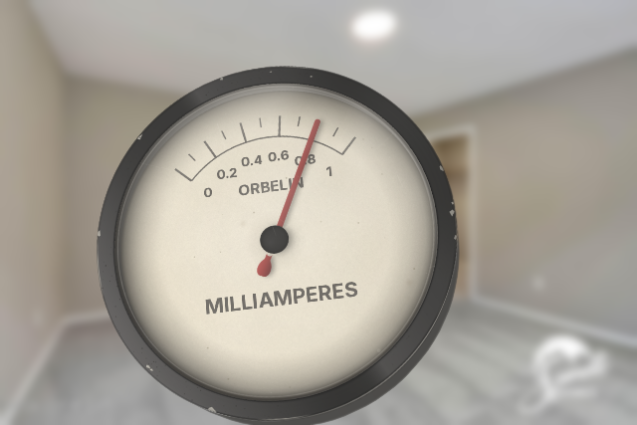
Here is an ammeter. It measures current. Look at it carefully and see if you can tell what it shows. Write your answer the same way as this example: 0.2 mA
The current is 0.8 mA
